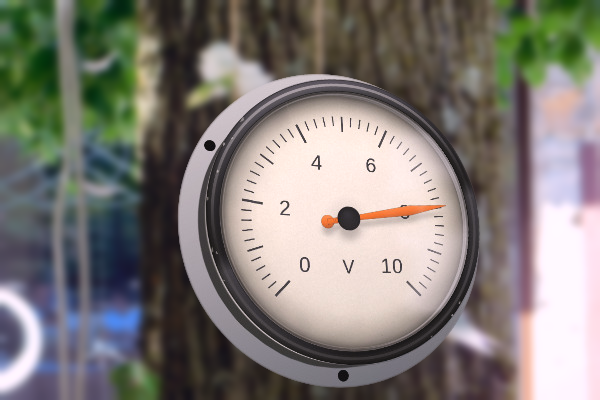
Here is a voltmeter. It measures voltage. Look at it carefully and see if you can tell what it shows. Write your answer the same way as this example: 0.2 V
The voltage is 8 V
